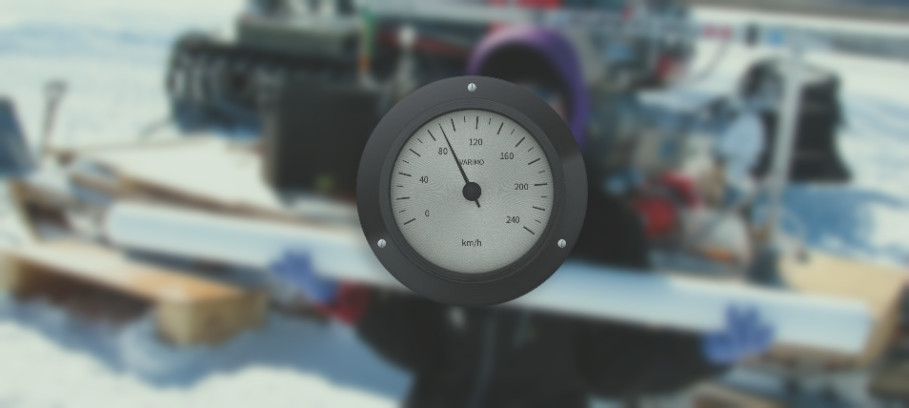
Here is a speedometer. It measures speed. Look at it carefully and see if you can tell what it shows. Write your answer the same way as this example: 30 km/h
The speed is 90 km/h
